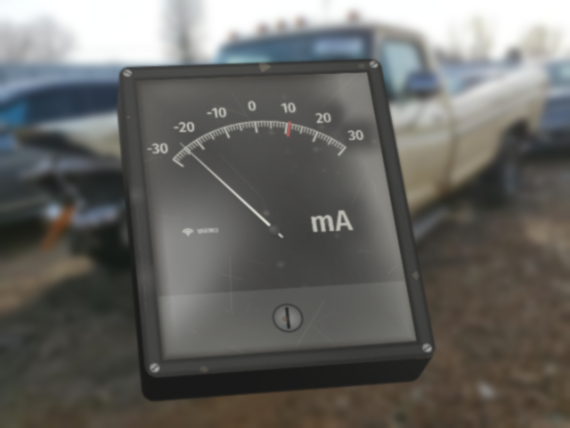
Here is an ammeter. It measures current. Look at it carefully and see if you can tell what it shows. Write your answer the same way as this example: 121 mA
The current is -25 mA
